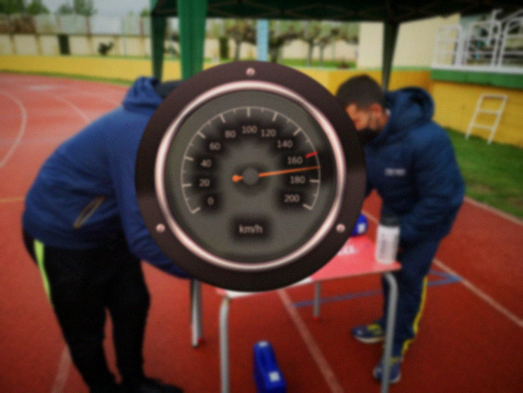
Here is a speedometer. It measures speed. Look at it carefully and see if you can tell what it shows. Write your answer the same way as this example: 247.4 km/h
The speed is 170 km/h
